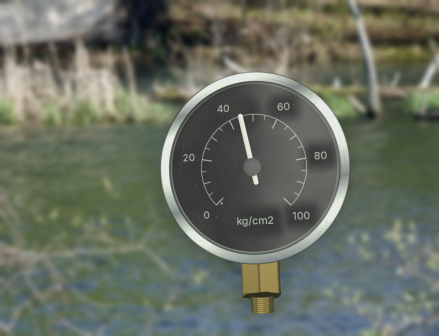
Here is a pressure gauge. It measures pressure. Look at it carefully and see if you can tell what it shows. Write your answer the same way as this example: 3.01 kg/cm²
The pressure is 45 kg/cm²
